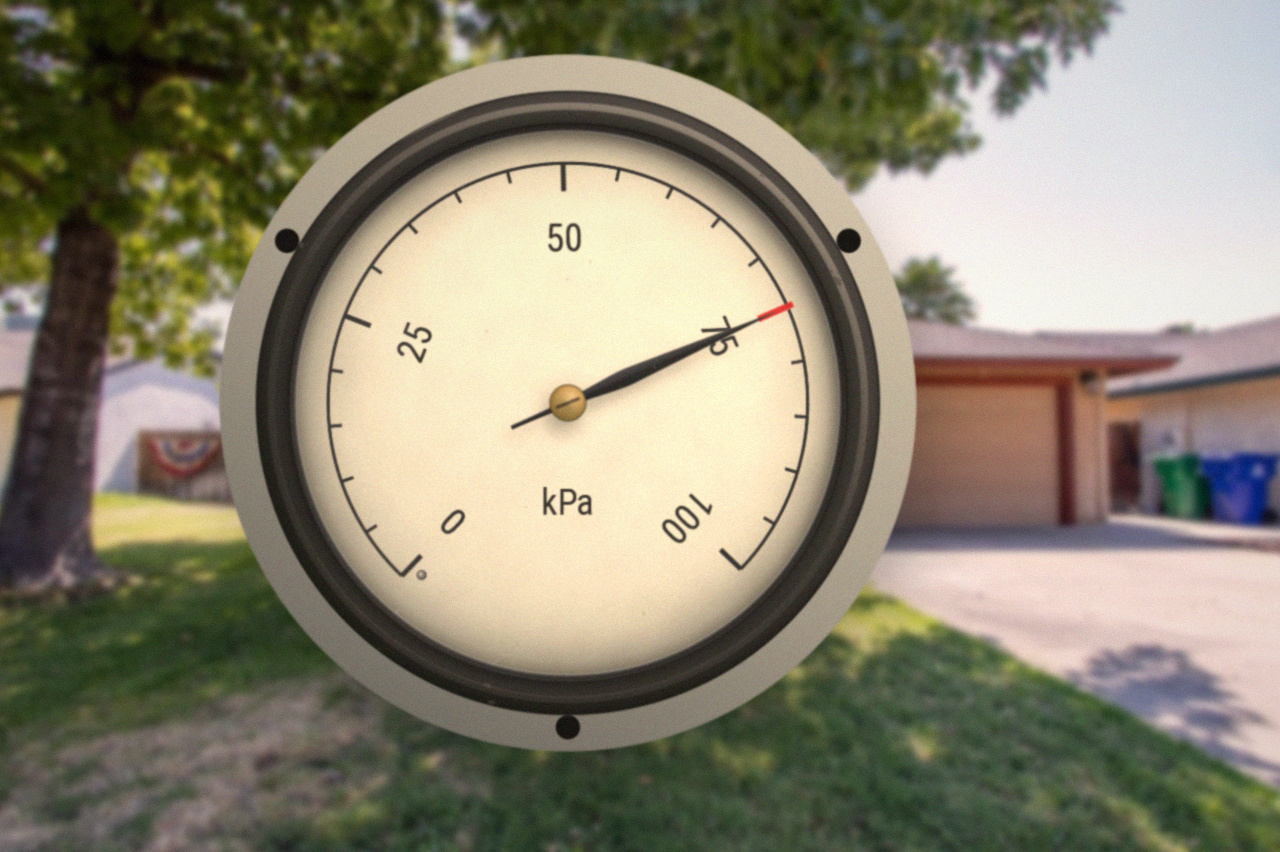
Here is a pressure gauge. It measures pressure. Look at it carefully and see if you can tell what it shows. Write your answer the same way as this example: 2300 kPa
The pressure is 75 kPa
